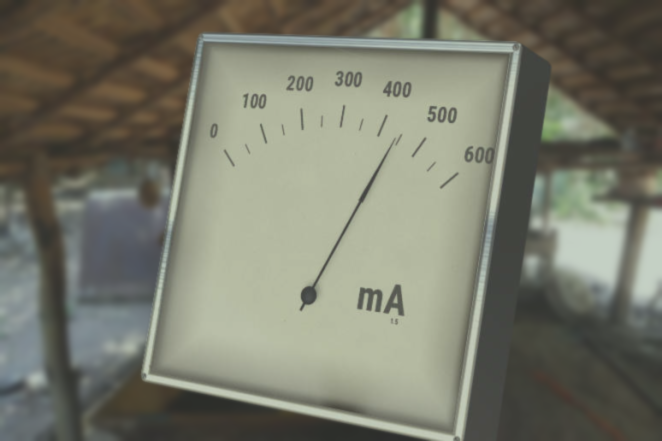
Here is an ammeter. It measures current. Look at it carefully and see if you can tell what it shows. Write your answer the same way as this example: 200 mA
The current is 450 mA
